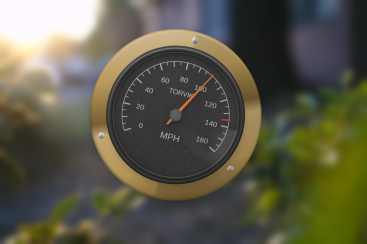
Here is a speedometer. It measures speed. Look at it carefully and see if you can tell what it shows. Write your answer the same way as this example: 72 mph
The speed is 100 mph
